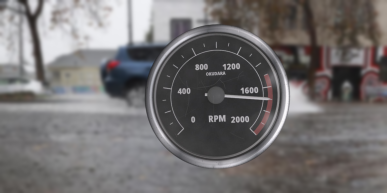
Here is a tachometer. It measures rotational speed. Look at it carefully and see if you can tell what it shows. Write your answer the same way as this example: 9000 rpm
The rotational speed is 1700 rpm
